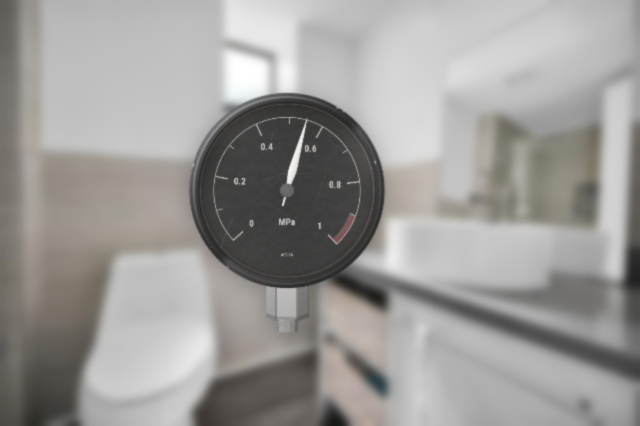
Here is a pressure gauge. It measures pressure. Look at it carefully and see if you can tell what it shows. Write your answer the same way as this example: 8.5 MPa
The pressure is 0.55 MPa
